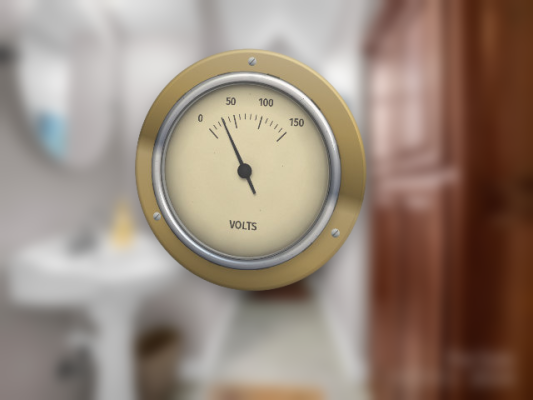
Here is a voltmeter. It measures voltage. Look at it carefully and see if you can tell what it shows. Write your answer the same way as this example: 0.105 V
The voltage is 30 V
